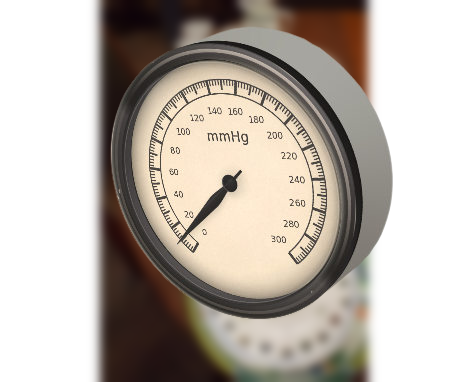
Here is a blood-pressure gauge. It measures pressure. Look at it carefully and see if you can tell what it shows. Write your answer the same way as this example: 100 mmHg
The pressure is 10 mmHg
